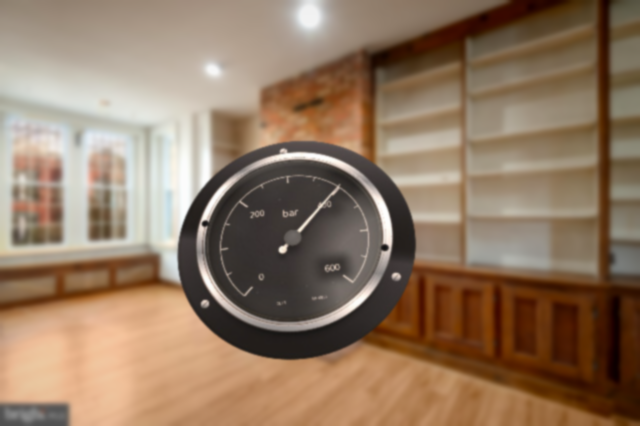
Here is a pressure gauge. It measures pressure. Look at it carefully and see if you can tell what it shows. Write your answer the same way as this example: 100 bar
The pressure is 400 bar
